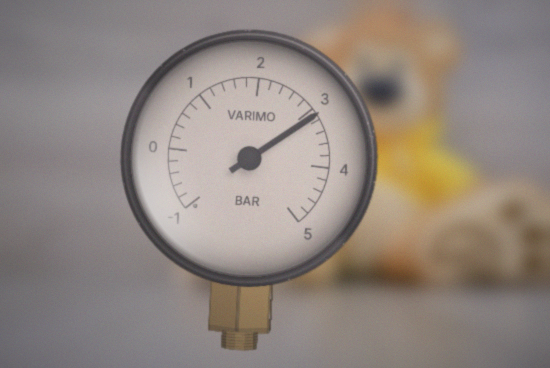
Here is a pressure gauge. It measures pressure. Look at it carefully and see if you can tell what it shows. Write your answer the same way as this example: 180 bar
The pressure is 3.1 bar
